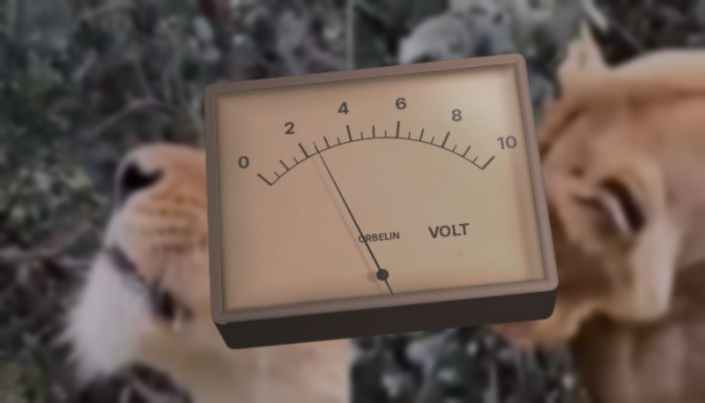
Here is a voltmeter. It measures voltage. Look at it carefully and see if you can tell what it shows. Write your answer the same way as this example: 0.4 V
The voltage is 2.5 V
